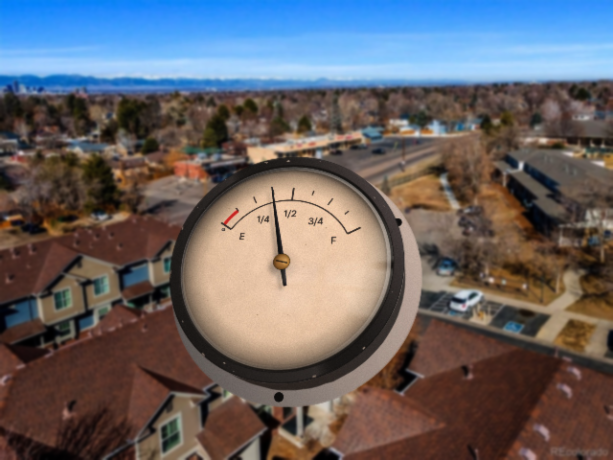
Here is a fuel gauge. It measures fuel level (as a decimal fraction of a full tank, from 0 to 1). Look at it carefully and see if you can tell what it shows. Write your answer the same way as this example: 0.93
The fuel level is 0.375
